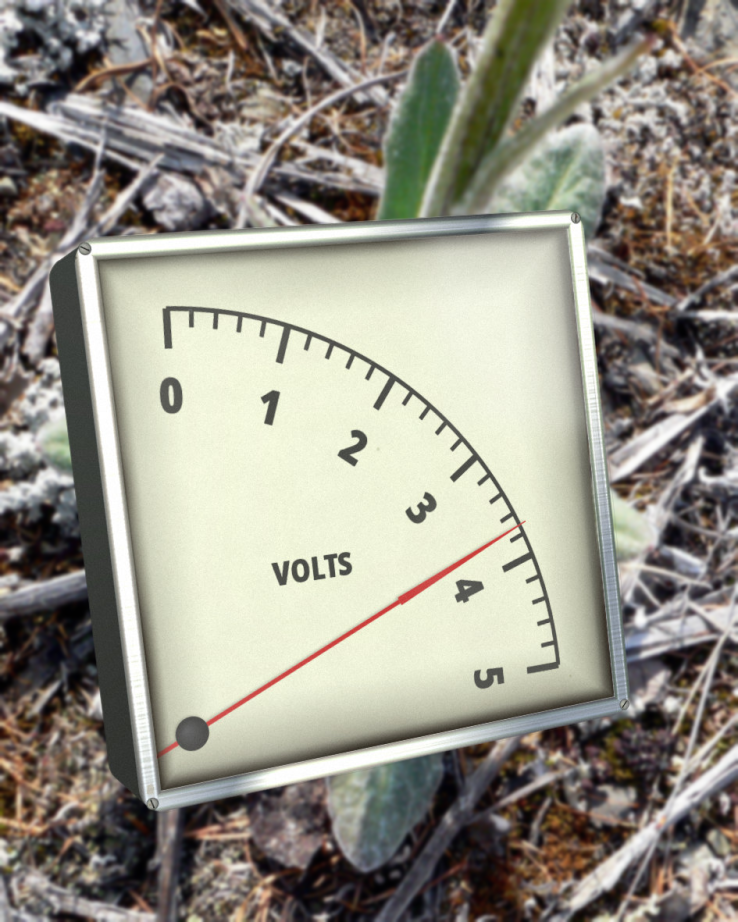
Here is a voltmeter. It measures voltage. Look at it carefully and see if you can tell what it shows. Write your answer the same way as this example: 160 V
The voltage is 3.7 V
